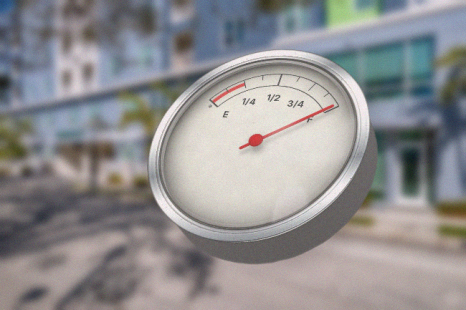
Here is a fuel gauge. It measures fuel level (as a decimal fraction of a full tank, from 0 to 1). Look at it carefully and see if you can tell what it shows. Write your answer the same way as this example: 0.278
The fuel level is 1
